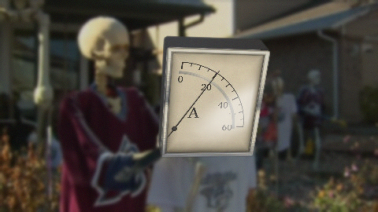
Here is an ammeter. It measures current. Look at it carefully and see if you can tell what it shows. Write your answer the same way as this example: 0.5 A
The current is 20 A
